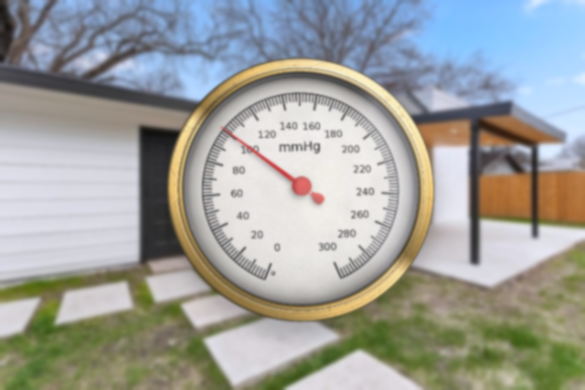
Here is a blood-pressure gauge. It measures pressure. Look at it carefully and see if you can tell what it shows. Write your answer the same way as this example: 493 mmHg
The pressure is 100 mmHg
